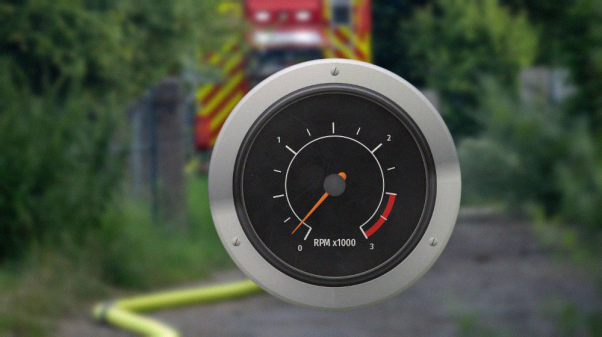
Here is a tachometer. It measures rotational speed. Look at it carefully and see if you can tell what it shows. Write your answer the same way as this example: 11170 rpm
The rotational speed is 125 rpm
